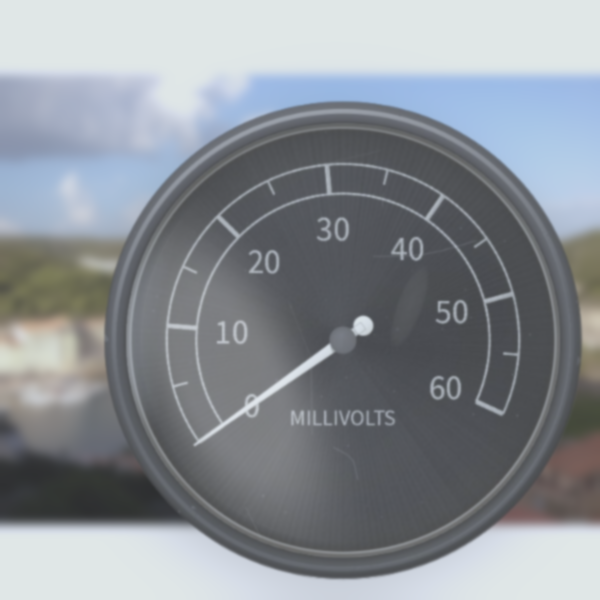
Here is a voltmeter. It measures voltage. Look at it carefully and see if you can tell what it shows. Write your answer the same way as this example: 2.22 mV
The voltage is 0 mV
